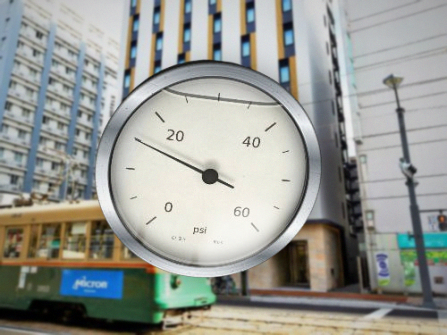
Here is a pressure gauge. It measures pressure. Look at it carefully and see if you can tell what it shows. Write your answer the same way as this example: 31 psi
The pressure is 15 psi
